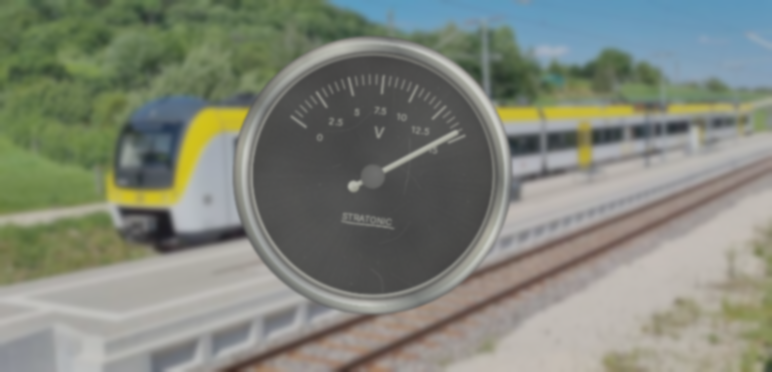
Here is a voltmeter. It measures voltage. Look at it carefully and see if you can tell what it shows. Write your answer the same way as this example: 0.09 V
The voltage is 14.5 V
